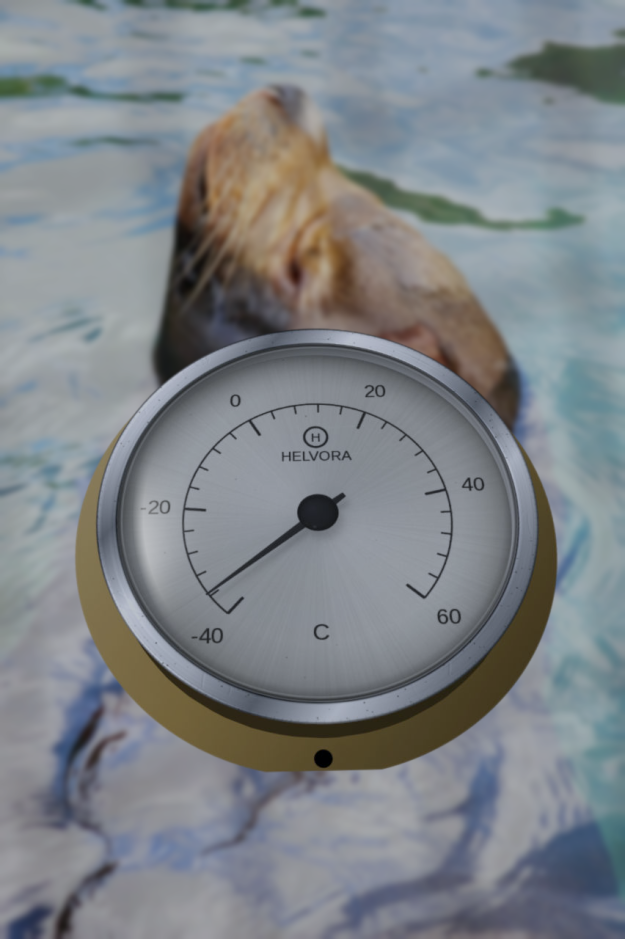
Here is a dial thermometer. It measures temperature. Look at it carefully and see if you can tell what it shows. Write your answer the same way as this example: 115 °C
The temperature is -36 °C
